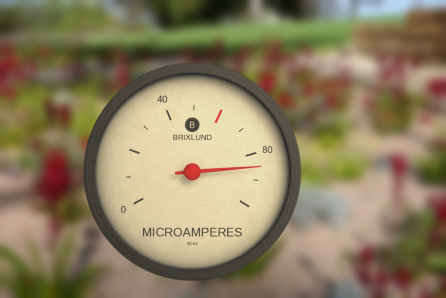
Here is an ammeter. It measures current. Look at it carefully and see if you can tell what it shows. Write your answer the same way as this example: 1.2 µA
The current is 85 µA
